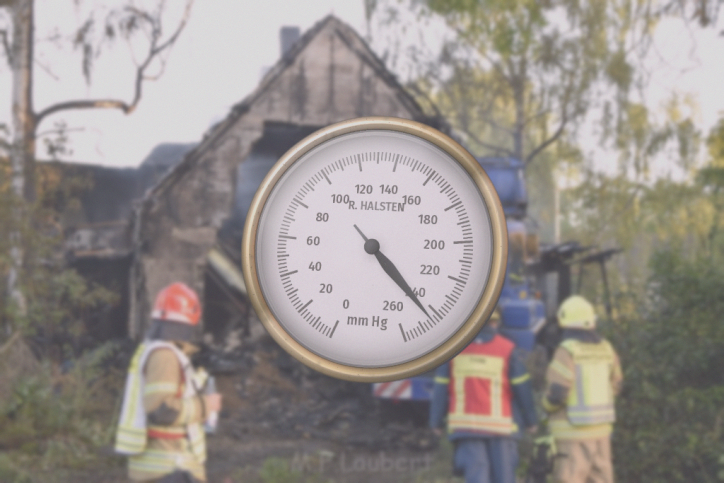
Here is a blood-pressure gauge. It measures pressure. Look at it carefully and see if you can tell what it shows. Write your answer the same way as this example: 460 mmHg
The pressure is 244 mmHg
